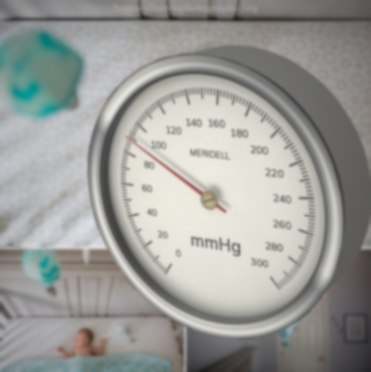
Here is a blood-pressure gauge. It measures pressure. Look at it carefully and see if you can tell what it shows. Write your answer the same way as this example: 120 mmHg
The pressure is 90 mmHg
